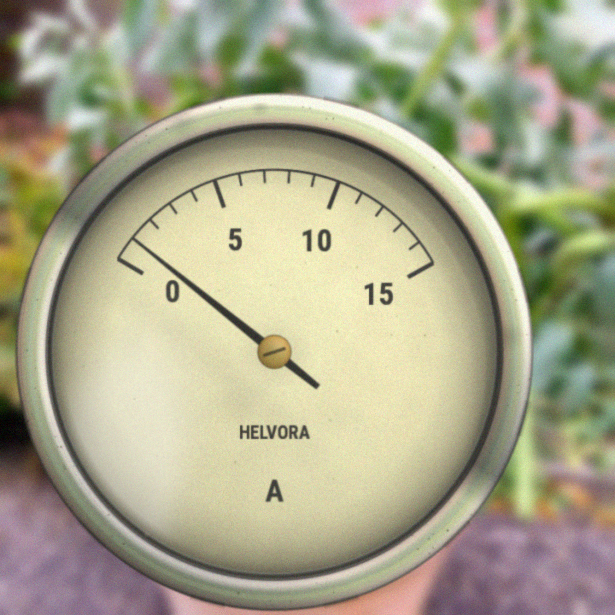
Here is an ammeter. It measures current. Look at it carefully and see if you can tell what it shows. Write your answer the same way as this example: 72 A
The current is 1 A
